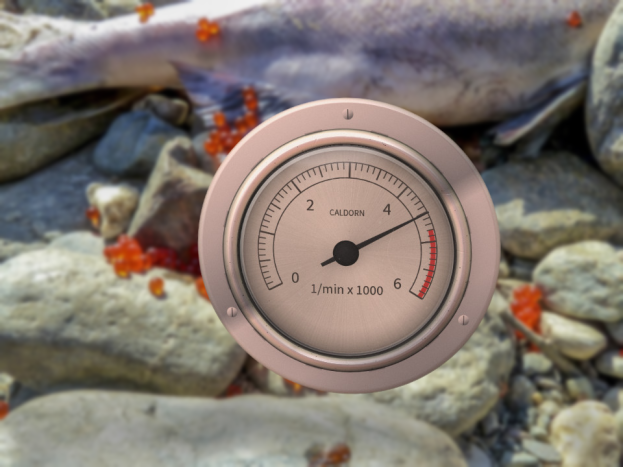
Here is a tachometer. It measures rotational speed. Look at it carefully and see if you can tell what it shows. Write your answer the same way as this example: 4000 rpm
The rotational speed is 4500 rpm
